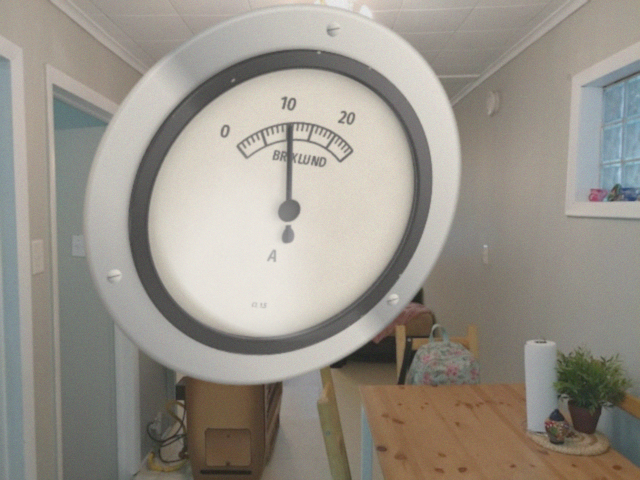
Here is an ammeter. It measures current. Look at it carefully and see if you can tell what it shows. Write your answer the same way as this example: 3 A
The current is 10 A
